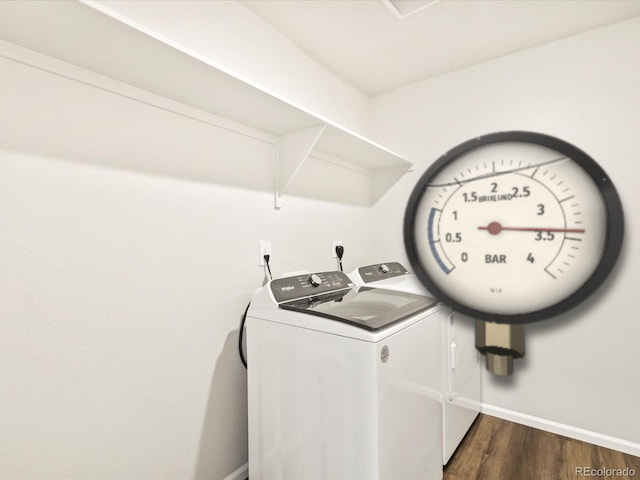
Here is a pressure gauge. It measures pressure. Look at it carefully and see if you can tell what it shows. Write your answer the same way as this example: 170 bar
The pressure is 3.4 bar
